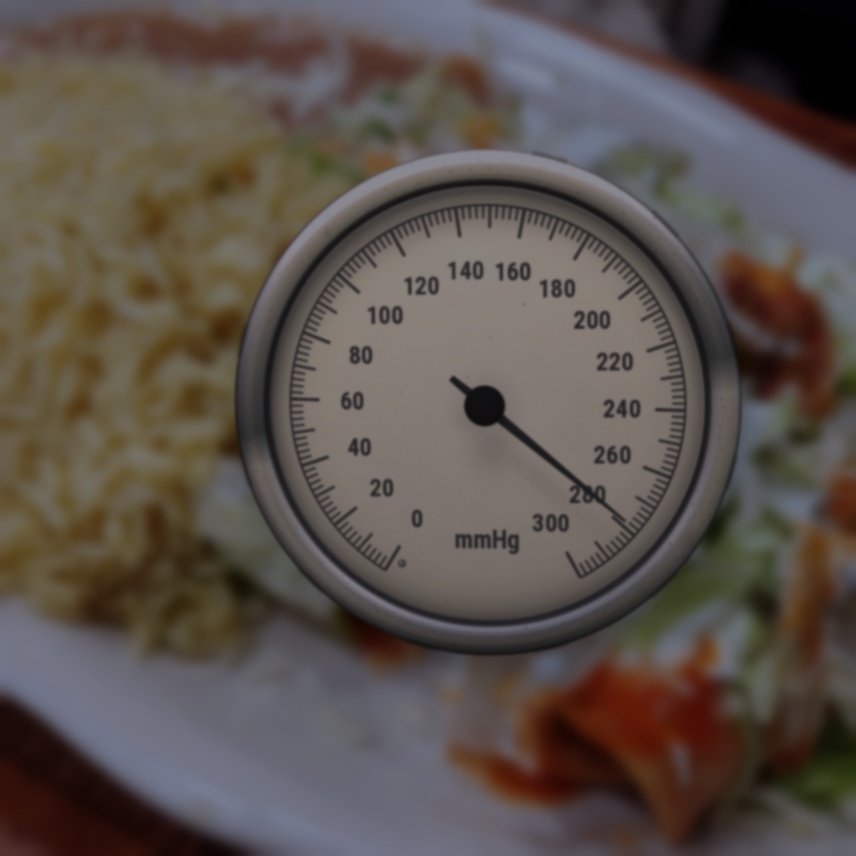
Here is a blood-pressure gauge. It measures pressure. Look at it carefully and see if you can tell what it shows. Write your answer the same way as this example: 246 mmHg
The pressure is 278 mmHg
